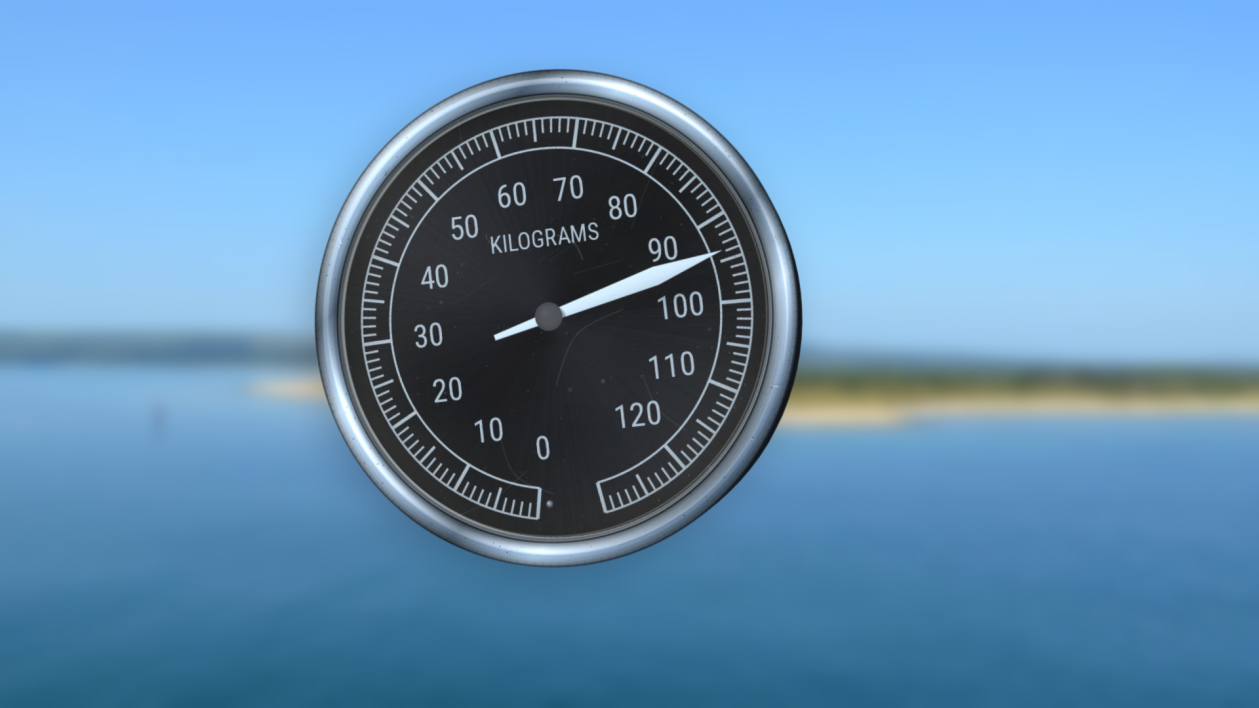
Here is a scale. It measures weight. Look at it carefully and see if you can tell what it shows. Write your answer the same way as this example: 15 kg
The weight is 94 kg
